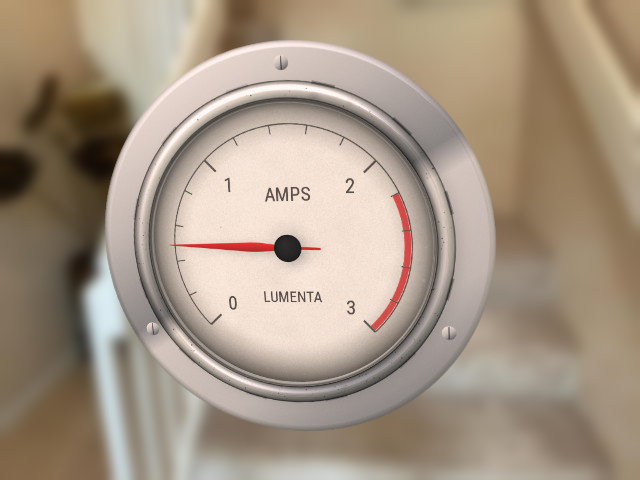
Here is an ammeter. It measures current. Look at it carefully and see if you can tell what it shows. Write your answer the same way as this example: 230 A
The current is 0.5 A
